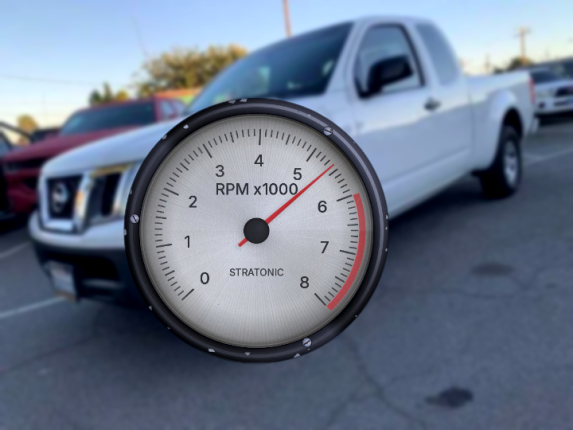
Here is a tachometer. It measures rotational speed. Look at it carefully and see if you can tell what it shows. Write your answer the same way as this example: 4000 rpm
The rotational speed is 5400 rpm
